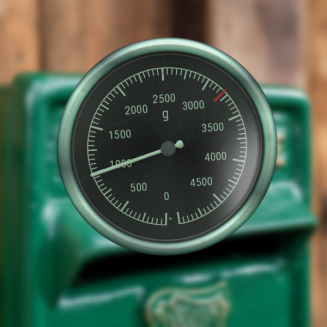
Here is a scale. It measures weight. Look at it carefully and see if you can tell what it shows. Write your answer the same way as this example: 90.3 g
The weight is 1000 g
